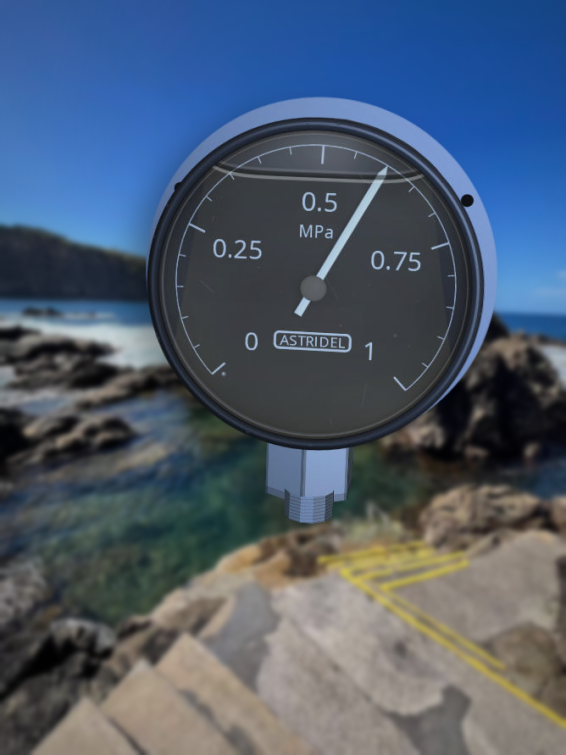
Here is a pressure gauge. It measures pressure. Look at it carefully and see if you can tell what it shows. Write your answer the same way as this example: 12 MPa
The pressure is 0.6 MPa
